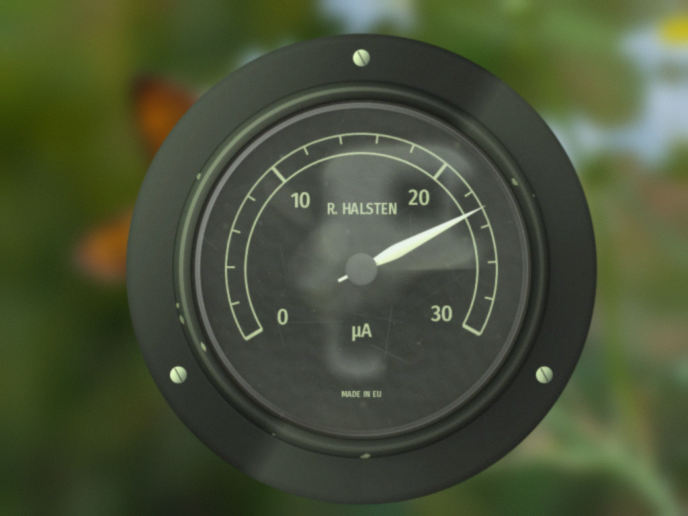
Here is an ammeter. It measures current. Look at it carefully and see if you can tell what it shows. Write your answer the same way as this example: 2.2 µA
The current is 23 µA
